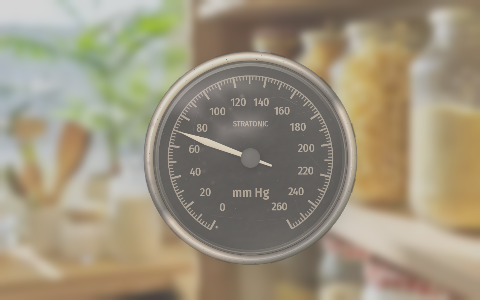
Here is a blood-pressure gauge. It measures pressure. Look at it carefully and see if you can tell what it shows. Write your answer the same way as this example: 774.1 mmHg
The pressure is 70 mmHg
